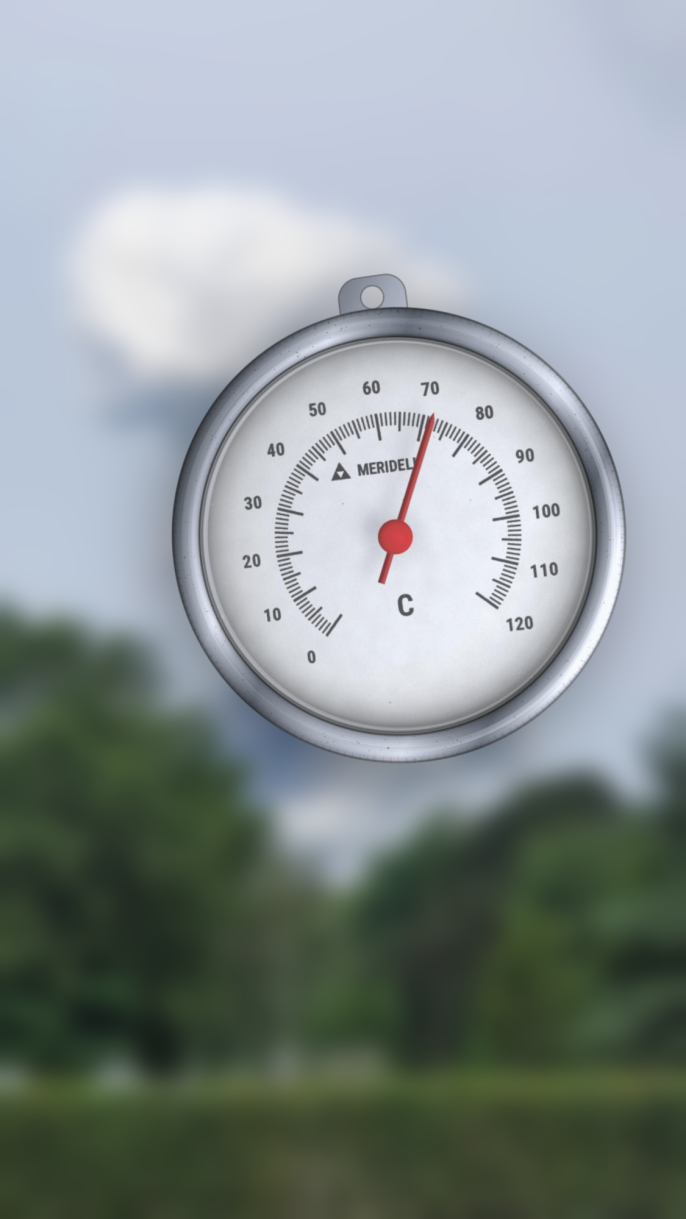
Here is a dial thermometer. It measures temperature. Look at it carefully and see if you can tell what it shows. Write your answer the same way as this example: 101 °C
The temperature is 72 °C
